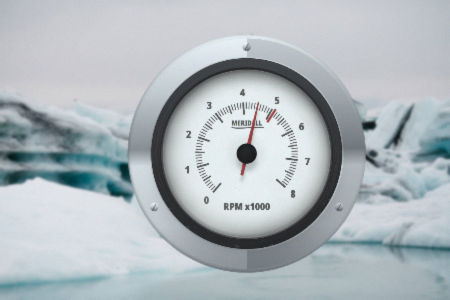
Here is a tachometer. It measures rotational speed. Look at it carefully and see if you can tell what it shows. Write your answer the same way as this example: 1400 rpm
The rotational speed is 4500 rpm
